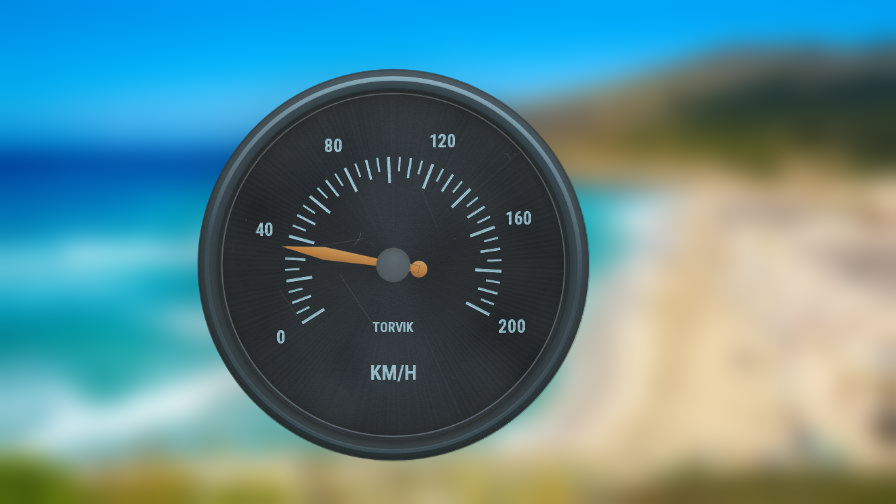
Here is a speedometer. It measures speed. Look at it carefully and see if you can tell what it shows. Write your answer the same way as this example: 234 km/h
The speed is 35 km/h
